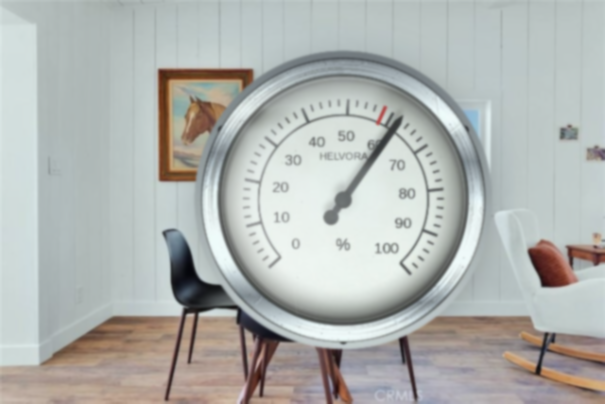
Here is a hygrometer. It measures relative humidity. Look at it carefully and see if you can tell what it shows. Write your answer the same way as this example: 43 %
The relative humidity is 62 %
